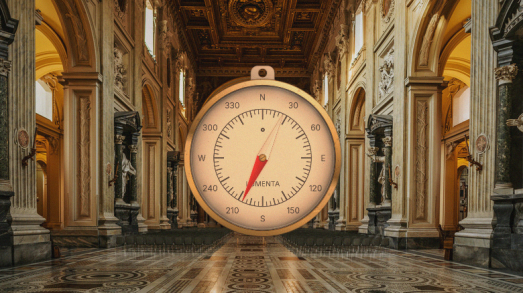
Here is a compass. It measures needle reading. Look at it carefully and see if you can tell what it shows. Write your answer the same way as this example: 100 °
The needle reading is 205 °
